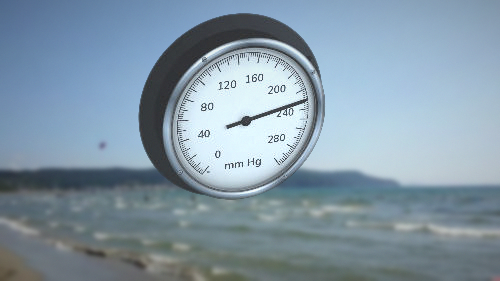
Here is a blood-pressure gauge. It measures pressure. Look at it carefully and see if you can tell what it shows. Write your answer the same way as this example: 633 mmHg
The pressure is 230 mmHg
